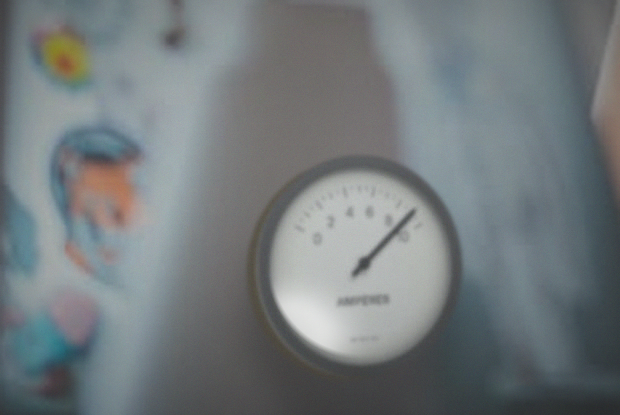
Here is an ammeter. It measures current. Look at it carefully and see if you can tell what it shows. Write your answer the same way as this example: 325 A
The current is 9 A
